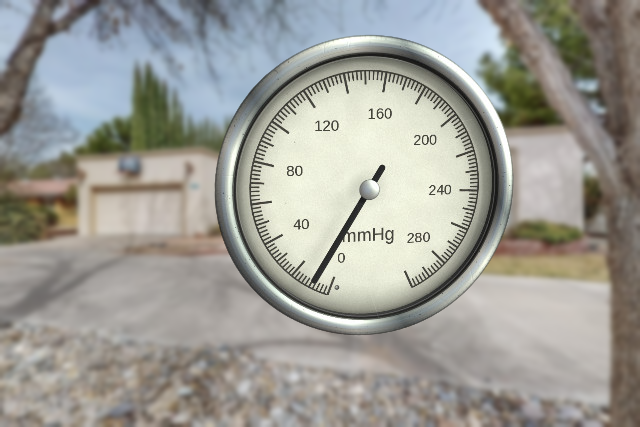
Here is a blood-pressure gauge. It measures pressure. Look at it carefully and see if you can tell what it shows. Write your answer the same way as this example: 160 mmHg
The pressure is 10 mmHg
